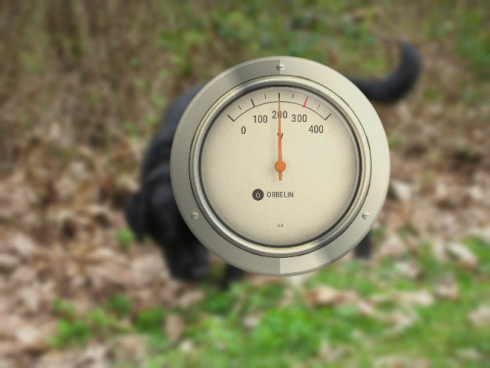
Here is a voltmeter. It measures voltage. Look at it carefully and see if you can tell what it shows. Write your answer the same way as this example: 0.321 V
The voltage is 200 V
